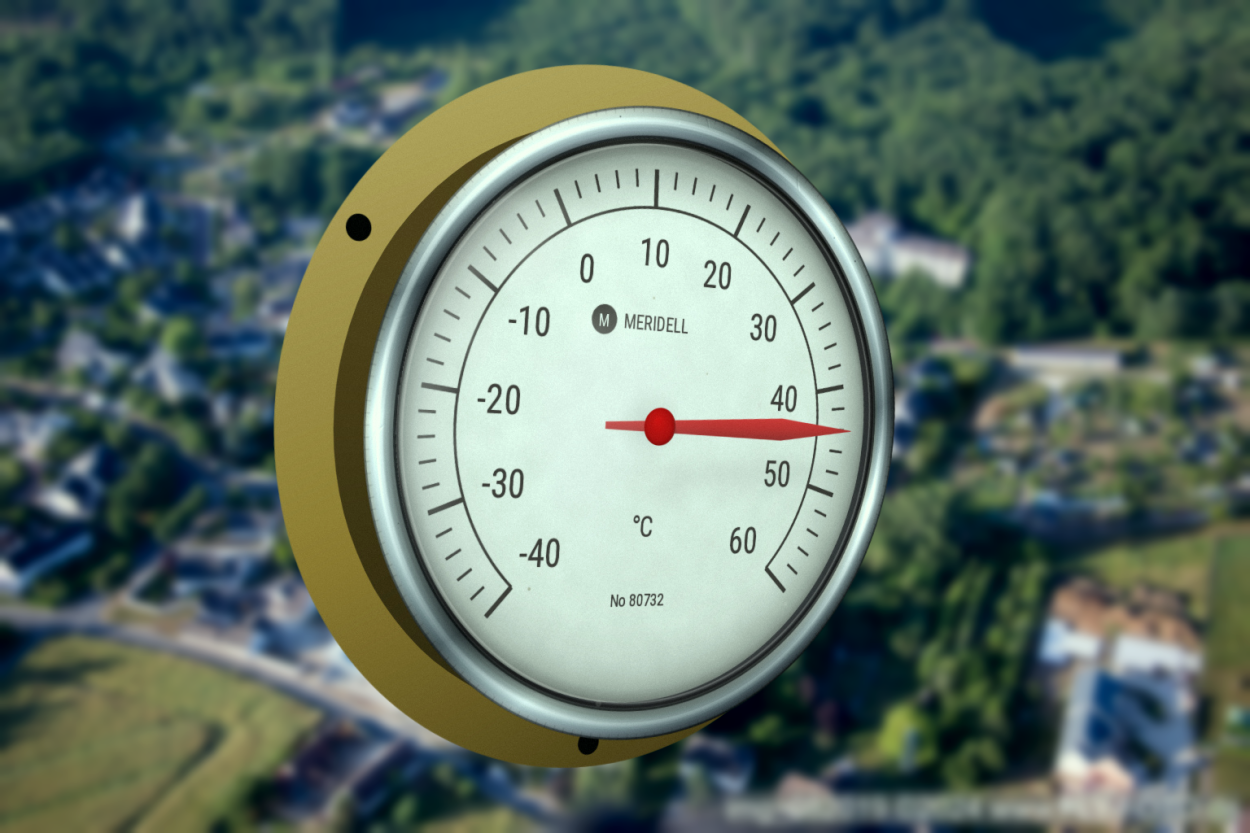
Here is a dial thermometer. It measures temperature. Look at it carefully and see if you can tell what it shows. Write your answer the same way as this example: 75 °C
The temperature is 44 °C
